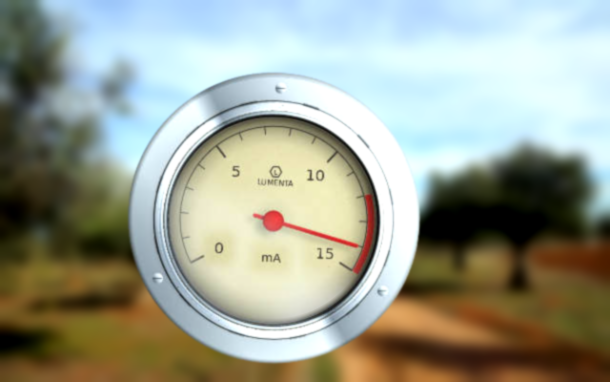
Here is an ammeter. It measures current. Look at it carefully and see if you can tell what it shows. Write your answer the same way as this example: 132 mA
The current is 14 mA
